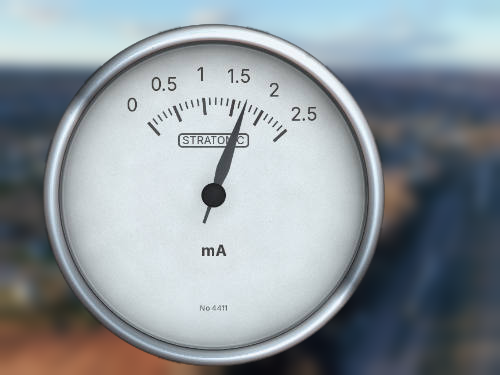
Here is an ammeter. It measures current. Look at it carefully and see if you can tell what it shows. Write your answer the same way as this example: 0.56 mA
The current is 1.7 mA
